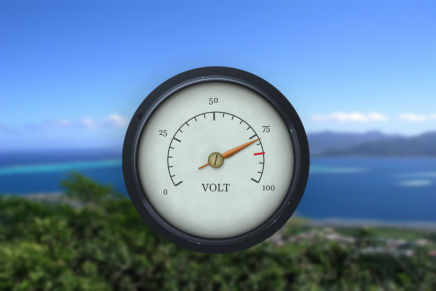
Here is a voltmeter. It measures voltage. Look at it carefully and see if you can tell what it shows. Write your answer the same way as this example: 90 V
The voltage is 77.5 V
